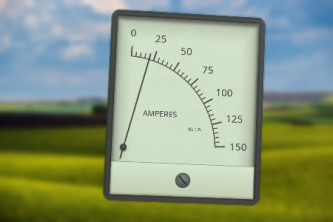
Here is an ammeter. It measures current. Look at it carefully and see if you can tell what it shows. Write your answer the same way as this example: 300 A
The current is 20 A
